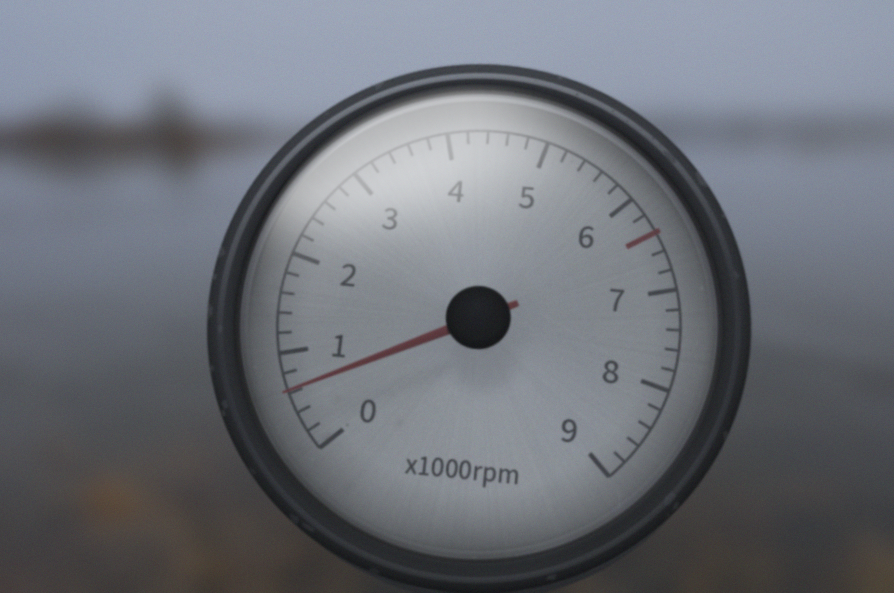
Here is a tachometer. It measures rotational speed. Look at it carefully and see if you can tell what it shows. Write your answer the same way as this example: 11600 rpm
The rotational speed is 600 rpm
